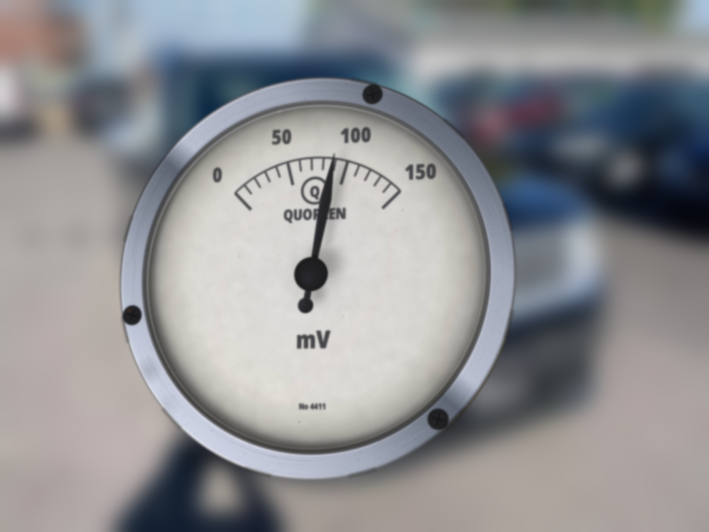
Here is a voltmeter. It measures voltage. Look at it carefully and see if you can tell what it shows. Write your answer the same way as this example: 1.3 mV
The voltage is 90 mV
